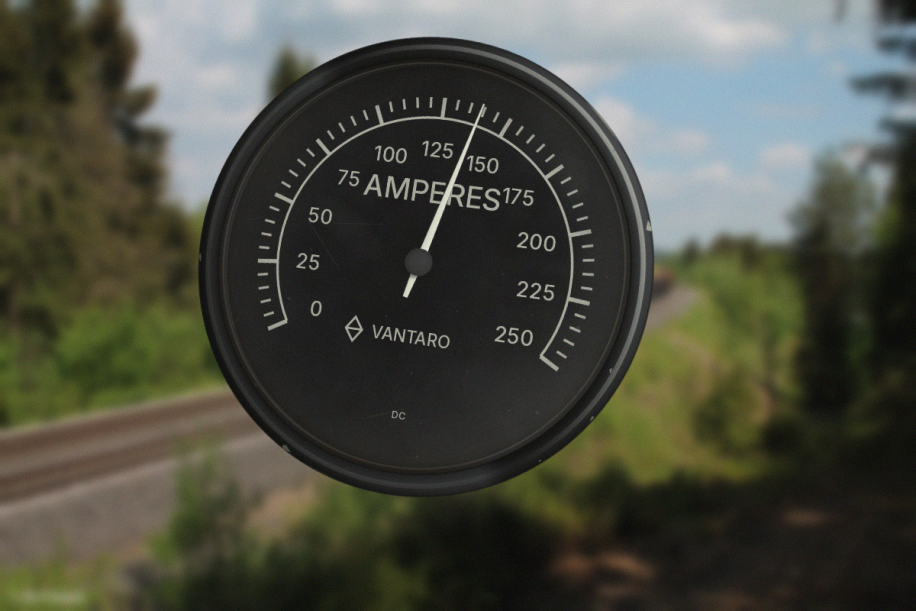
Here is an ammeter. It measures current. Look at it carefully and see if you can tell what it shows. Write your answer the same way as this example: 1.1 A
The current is 140 A
